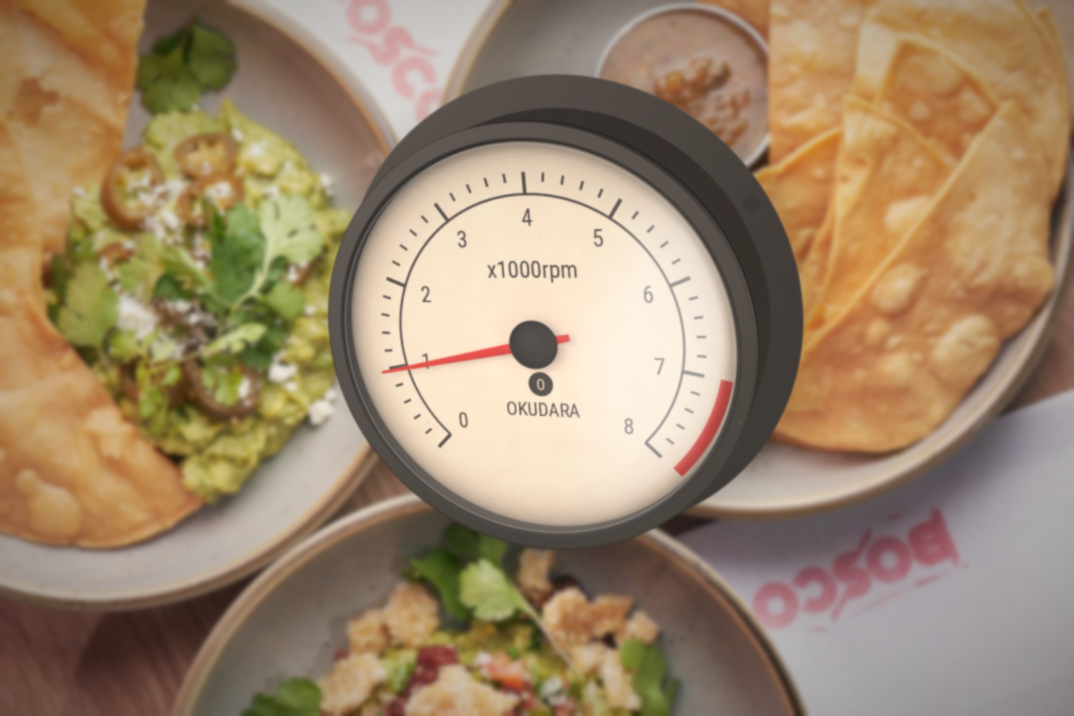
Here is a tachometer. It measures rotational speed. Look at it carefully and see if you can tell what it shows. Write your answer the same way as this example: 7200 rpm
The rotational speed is 1000 rpm
